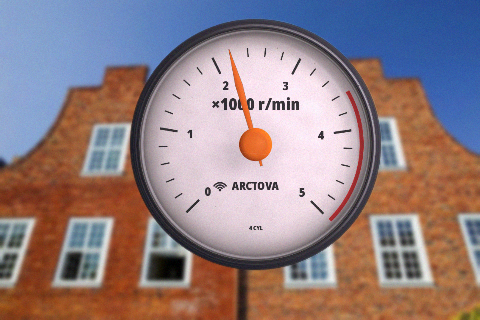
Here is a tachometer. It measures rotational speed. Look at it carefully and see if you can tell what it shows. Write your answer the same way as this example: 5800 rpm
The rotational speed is 2200 rpm
